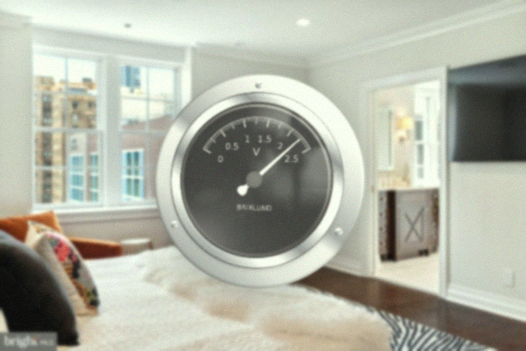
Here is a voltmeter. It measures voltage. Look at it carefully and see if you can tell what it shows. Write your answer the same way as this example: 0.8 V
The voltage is 2.25 V
